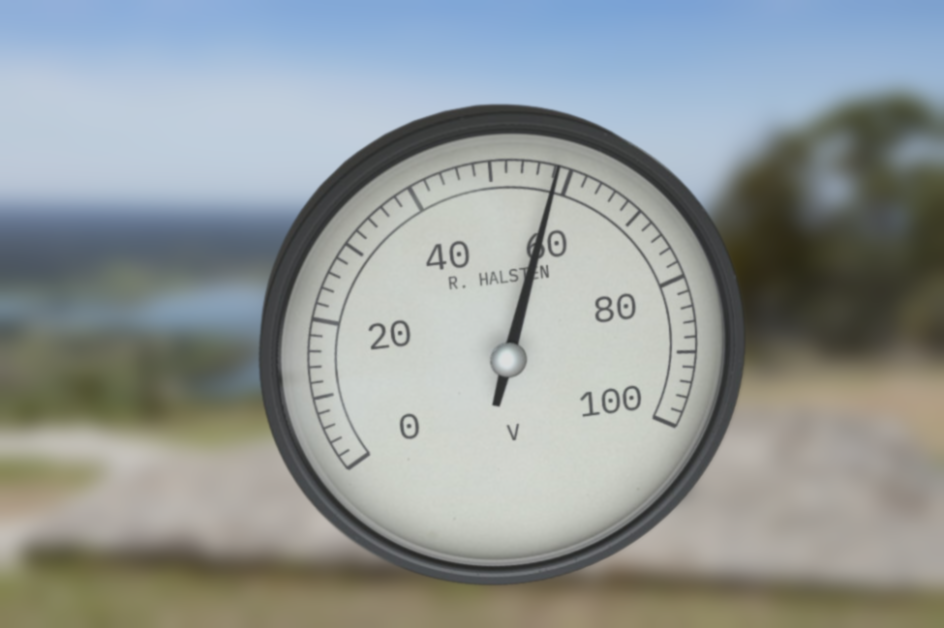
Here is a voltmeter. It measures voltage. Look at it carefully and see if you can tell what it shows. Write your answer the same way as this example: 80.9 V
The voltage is 58 V
